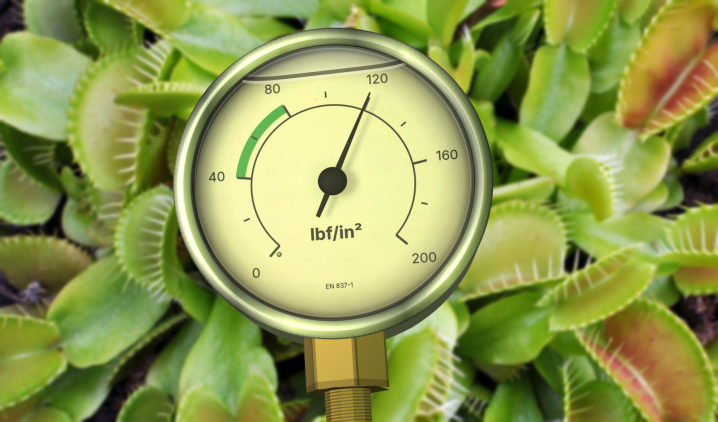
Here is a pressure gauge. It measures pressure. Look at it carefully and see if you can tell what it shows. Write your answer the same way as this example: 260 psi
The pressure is 120 psi
